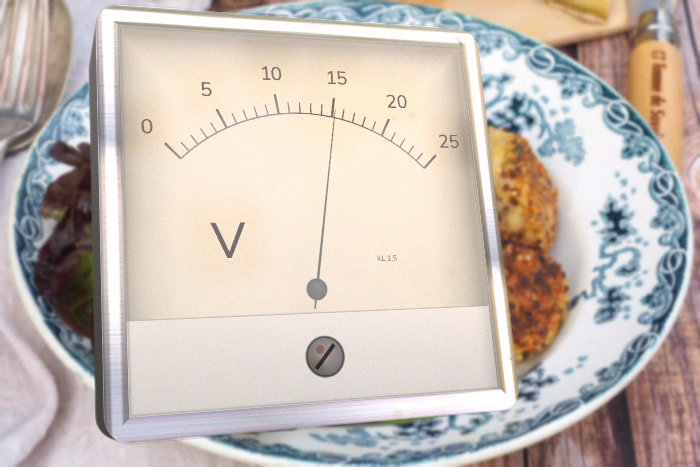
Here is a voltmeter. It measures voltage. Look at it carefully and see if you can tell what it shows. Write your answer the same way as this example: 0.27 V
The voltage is 15 V
